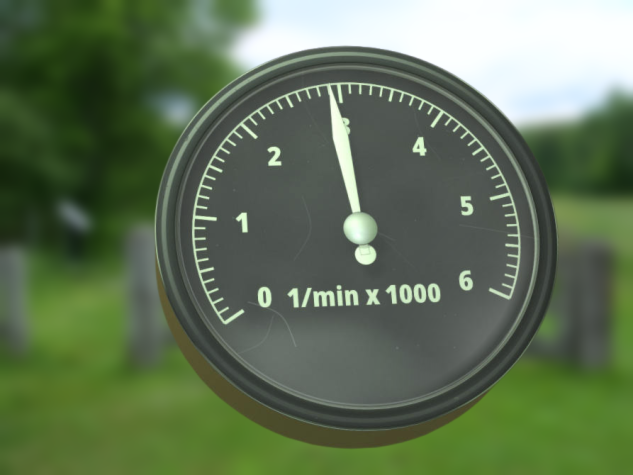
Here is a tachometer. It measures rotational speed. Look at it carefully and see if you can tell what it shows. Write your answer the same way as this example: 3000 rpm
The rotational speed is 2900 rpm
